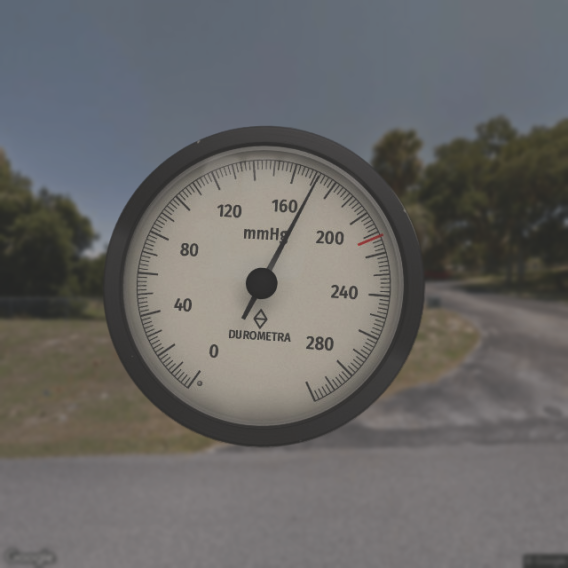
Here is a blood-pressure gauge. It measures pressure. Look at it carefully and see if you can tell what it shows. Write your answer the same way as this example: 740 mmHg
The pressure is 172 mmHg
